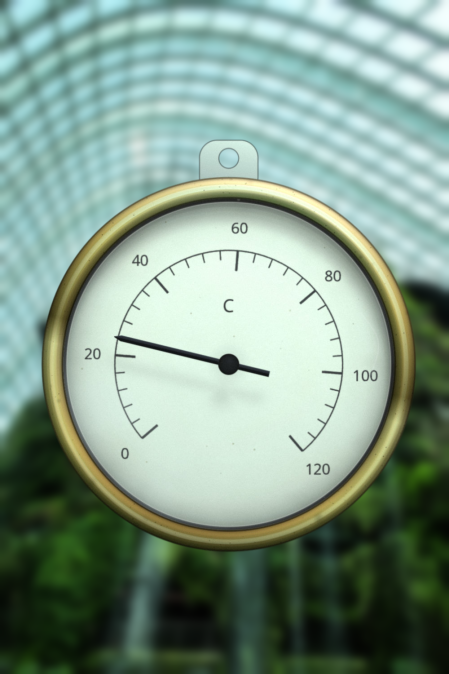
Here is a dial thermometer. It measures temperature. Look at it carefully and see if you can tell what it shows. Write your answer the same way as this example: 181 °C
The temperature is 24 °C
